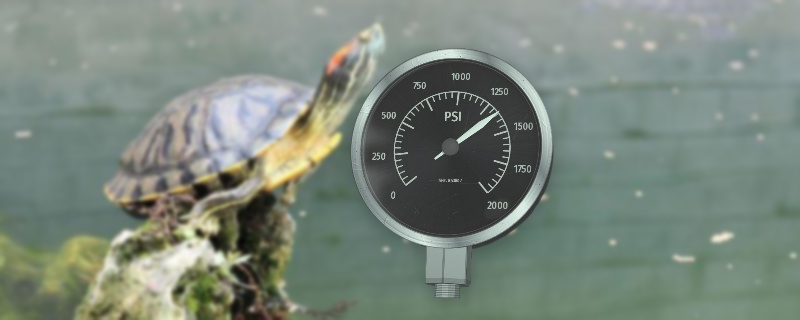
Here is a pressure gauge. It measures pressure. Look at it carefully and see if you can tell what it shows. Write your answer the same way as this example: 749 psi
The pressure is 1350 psi
